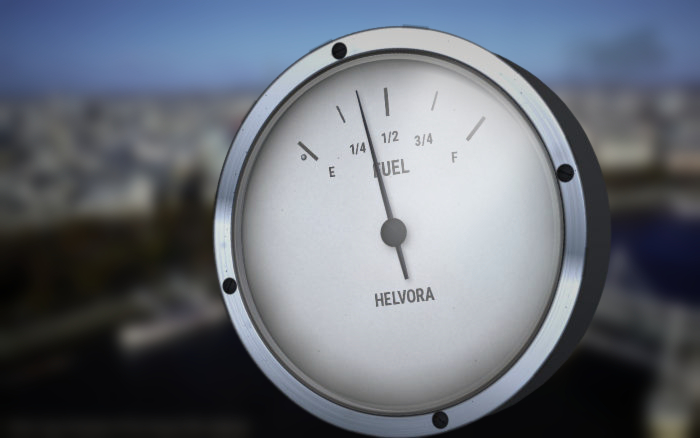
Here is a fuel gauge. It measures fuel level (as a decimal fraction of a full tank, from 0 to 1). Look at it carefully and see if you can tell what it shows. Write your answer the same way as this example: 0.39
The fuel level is 0.375
